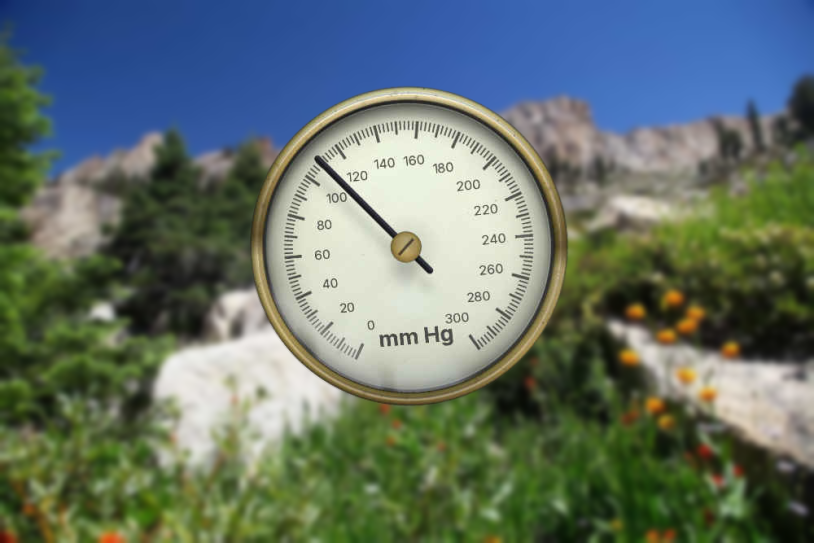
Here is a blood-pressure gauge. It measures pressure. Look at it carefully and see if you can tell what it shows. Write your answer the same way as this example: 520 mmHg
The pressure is 110 mmHg
